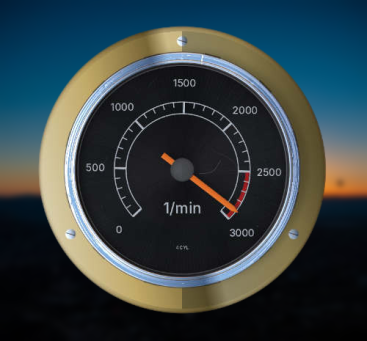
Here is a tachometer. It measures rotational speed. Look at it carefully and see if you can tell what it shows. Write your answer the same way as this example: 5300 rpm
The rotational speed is 2900 rpm
